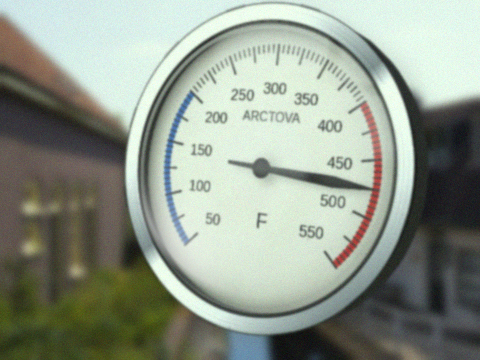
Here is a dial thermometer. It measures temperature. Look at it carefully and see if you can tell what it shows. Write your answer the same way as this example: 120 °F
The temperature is 475 °F
